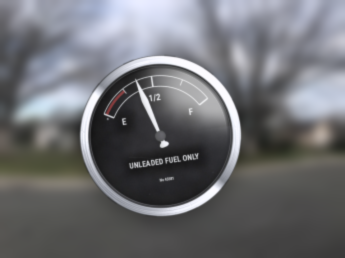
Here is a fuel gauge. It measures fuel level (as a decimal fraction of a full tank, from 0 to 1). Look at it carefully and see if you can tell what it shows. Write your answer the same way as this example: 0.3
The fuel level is 0.375
